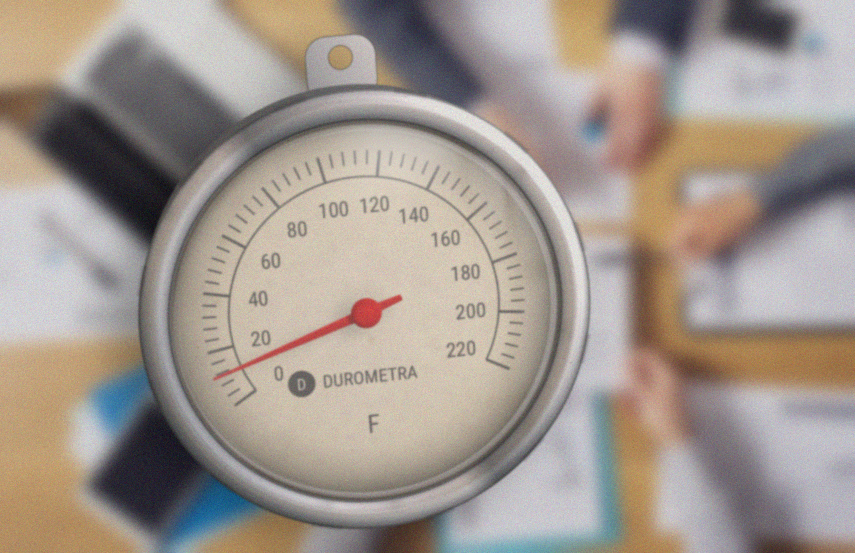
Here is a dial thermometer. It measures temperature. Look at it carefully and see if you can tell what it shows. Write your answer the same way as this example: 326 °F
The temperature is 12 °F
